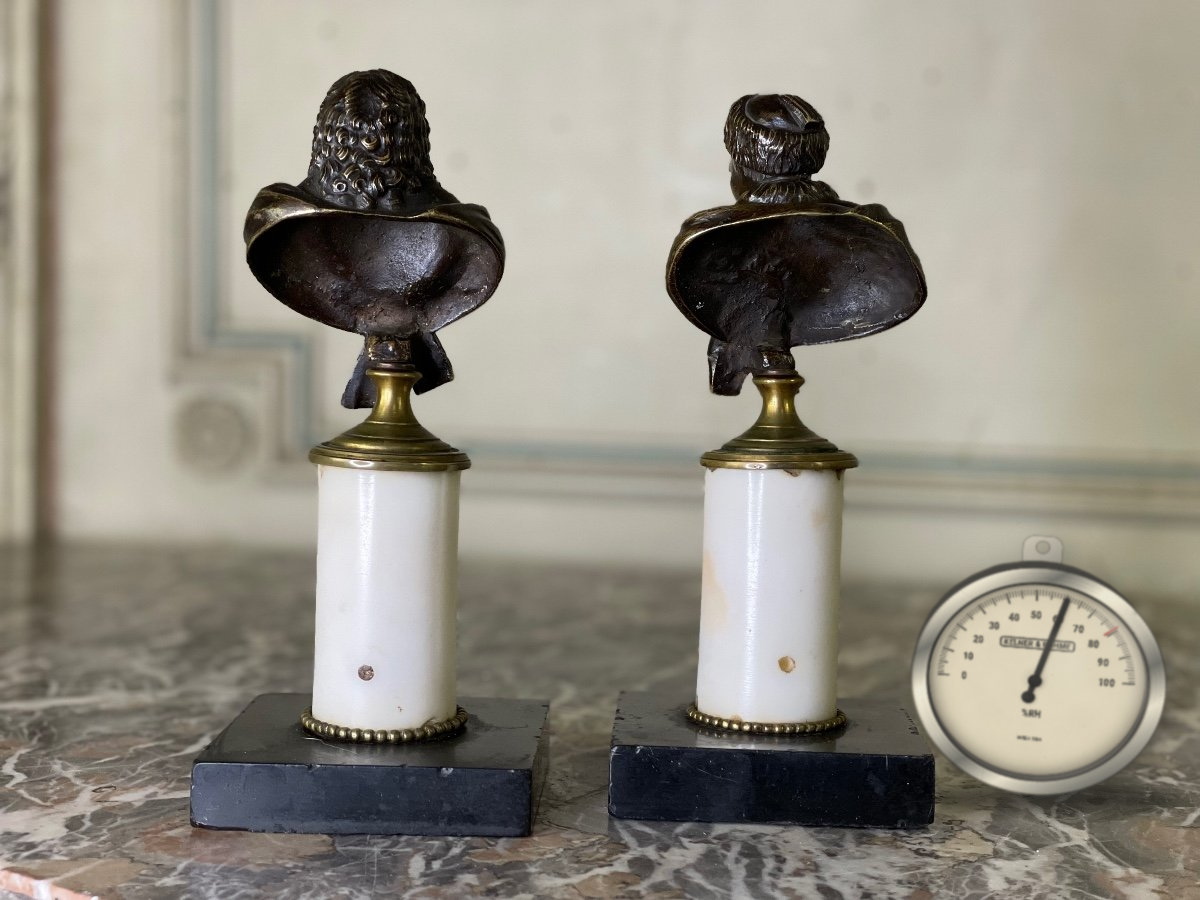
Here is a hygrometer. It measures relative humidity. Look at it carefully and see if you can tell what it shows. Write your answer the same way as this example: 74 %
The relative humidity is 60 %
